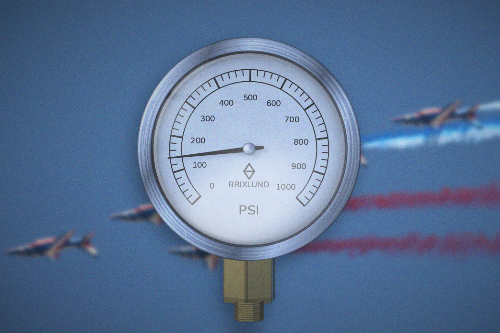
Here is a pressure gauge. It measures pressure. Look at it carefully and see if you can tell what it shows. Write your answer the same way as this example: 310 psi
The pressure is 140 psi
